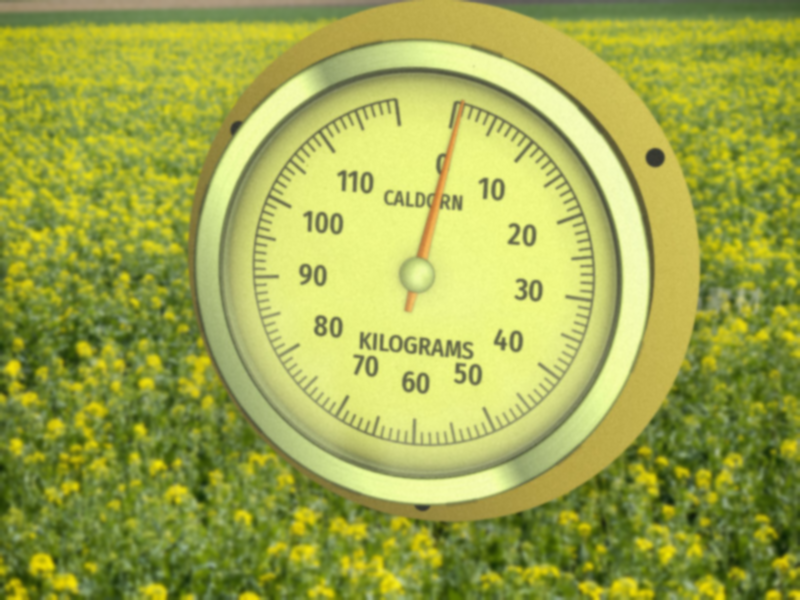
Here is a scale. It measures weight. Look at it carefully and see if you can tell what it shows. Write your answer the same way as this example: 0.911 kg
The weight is 1 kg
